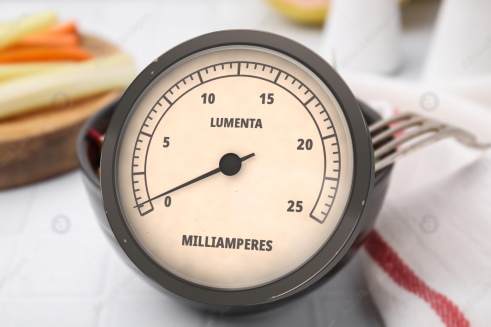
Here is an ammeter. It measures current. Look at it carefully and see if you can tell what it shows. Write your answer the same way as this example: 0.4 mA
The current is 0.5 mA
